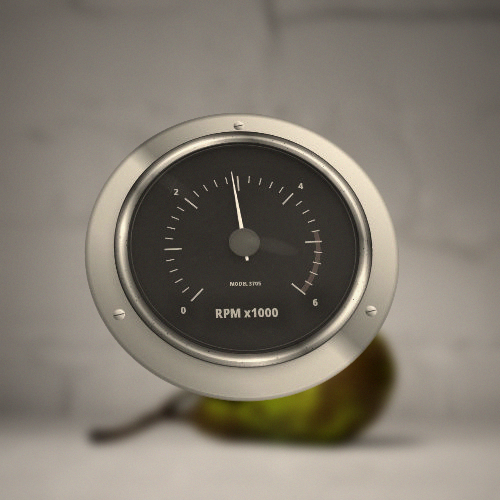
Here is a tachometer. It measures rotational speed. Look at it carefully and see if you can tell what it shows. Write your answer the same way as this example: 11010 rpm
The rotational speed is 2900 rpm
